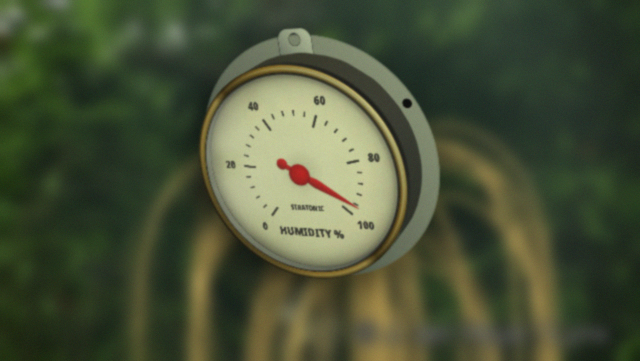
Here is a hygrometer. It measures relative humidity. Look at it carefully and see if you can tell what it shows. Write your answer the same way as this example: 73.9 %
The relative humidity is 96 %
